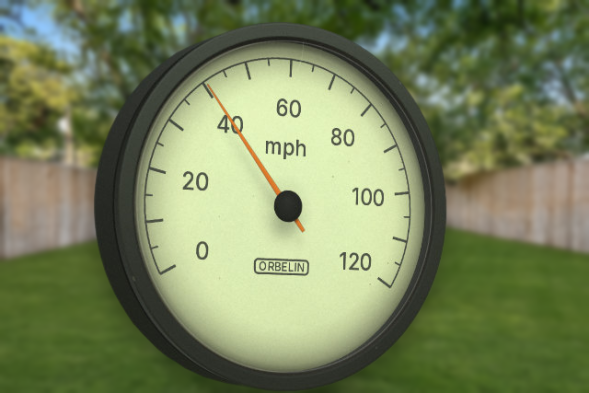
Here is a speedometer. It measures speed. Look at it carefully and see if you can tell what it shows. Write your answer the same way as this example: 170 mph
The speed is 40 mph
